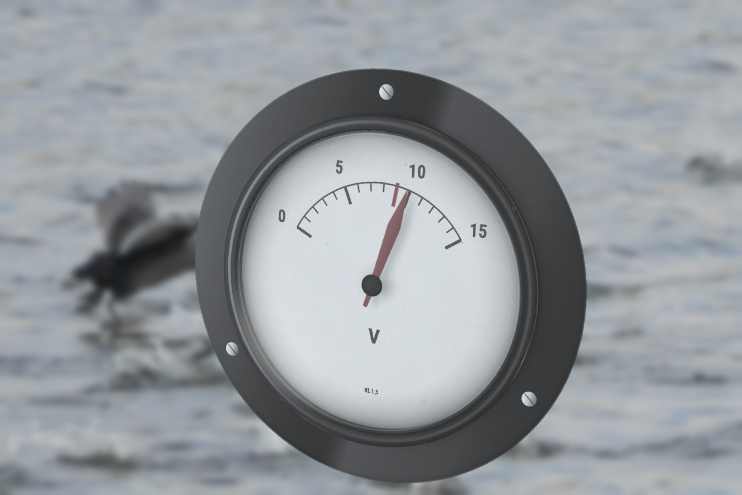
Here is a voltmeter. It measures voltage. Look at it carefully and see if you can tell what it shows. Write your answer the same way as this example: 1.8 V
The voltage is 10 V
